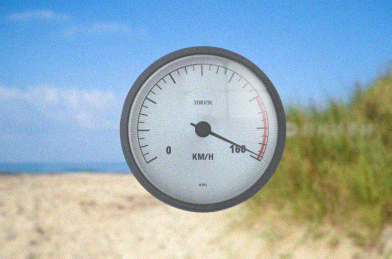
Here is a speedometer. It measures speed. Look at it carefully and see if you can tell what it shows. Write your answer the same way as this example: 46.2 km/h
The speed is 157.5 km/h
